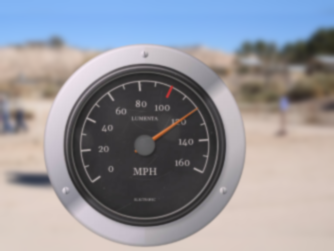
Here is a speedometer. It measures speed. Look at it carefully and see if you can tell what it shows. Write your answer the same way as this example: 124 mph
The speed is 120 mph
